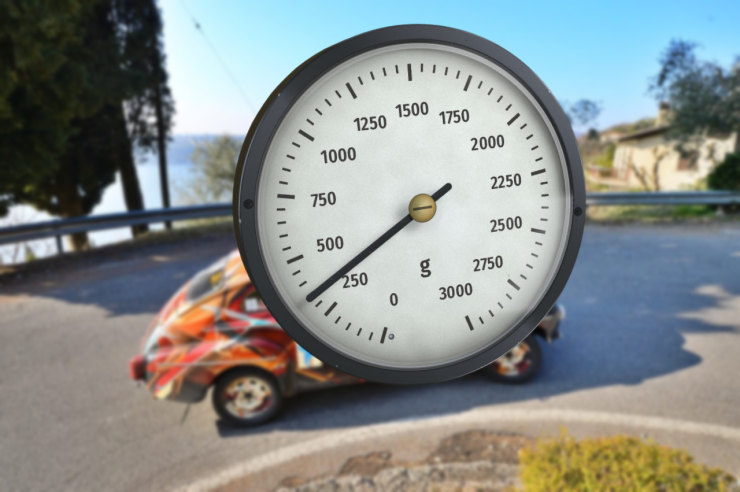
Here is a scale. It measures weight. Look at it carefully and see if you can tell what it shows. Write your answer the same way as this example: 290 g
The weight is 350 g
